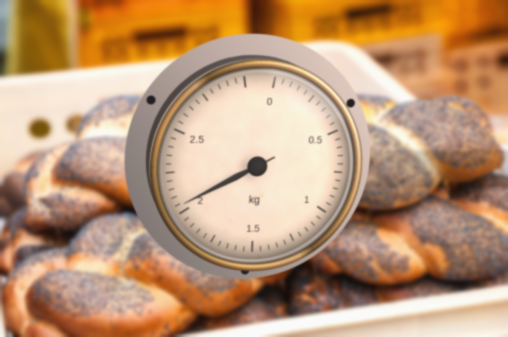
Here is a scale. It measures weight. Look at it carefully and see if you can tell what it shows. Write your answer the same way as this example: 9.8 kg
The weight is 2.05 kg
